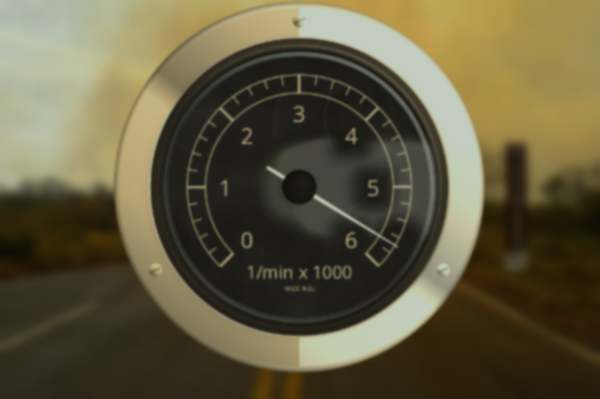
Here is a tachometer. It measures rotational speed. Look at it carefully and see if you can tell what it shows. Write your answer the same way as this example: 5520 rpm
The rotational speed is 5700 rpm
